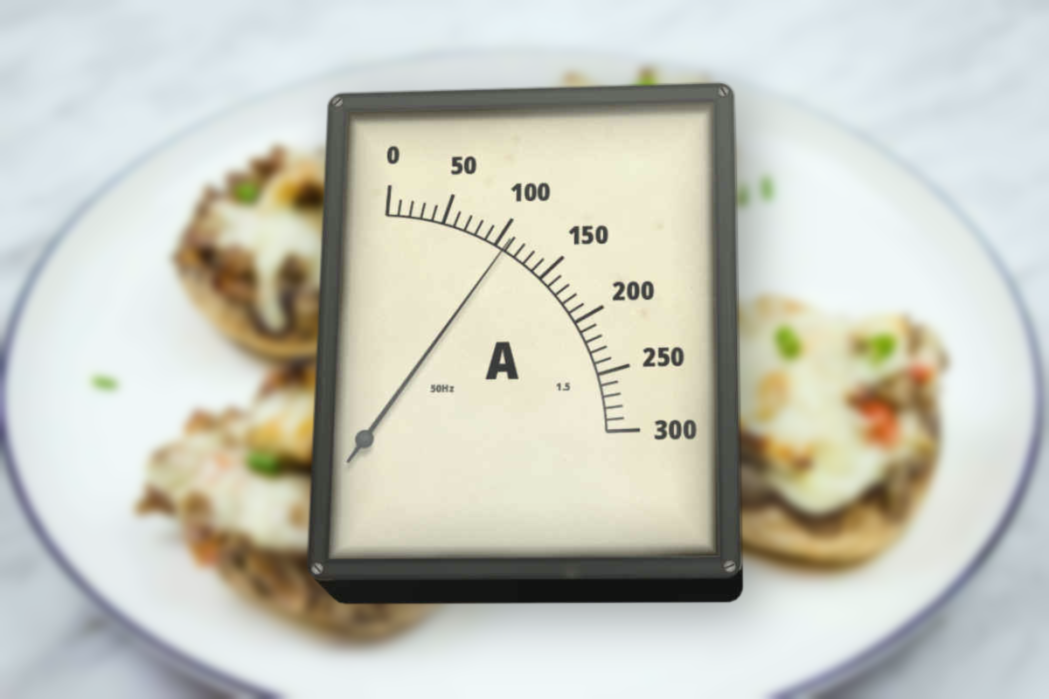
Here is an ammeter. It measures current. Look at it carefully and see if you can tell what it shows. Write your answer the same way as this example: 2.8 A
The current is 110 A
